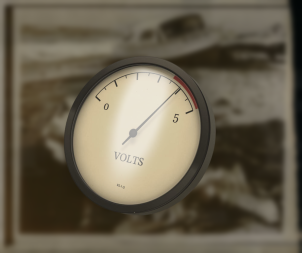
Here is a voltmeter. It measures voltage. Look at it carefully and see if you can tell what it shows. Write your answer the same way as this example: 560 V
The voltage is 4 V
